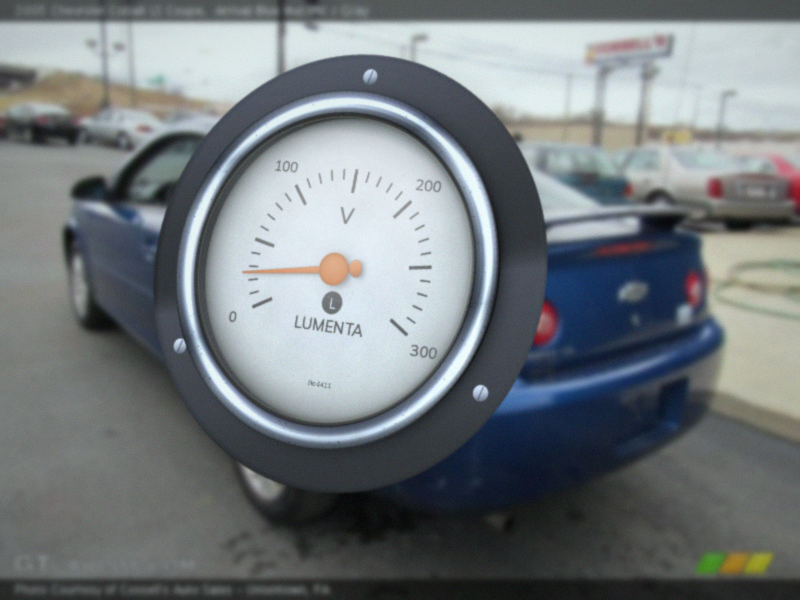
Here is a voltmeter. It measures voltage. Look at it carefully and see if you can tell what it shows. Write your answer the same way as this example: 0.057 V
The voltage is 25 V
